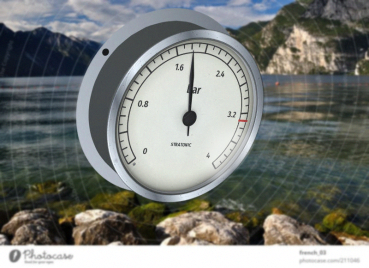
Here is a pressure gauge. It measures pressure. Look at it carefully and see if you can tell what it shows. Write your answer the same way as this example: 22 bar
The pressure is 1.8 bar
